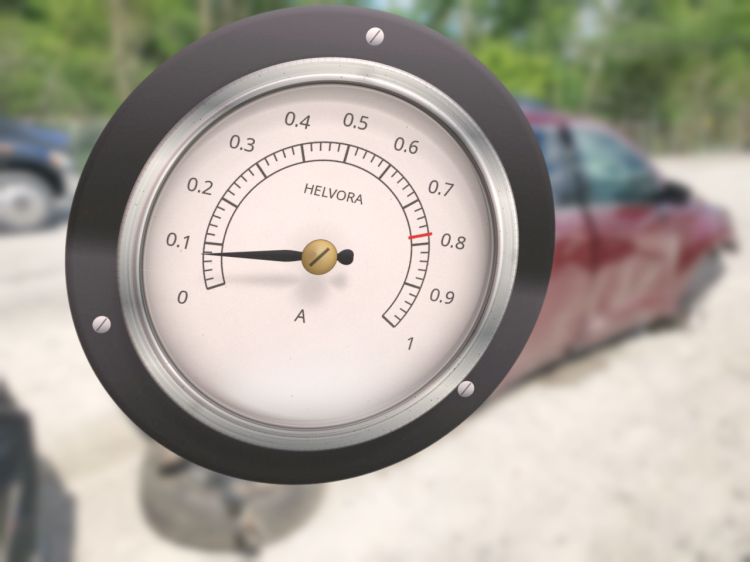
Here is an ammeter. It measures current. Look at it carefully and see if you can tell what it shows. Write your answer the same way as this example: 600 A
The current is 0.08 A
